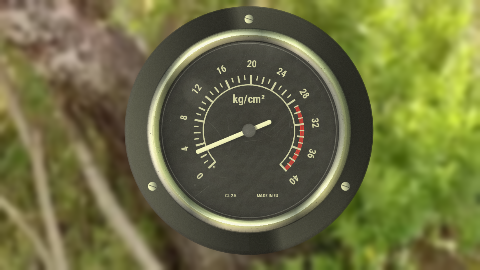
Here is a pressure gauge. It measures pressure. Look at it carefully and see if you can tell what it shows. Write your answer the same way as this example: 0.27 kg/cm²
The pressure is 3 kg/cm²
